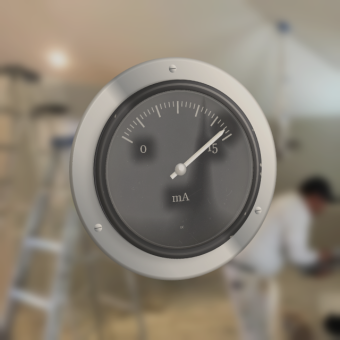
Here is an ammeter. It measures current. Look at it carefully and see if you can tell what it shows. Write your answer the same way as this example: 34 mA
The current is 14 mA
